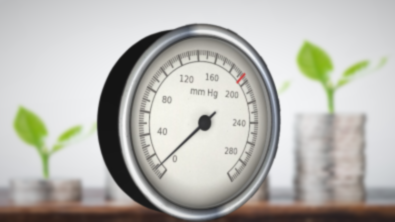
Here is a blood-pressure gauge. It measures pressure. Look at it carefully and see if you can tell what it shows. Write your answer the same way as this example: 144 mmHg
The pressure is 10 mmHg
